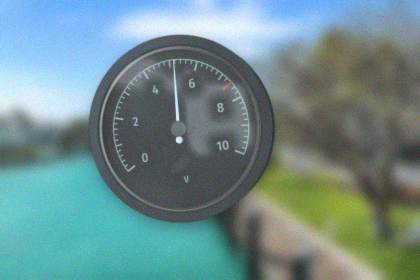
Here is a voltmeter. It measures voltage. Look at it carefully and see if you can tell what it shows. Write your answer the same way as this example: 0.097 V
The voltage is 5.2 V
